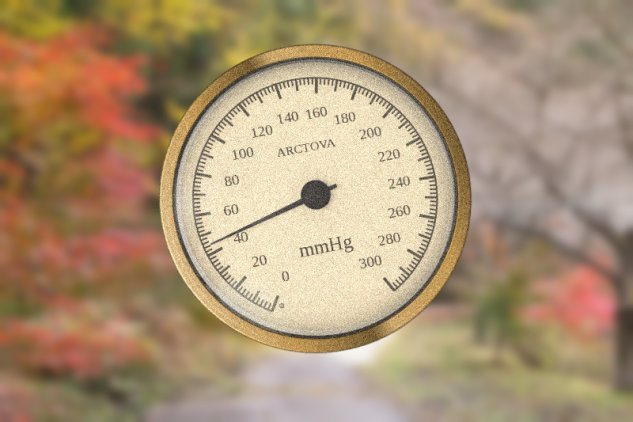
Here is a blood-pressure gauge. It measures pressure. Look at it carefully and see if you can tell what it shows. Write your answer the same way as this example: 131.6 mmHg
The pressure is 44 mmHg
